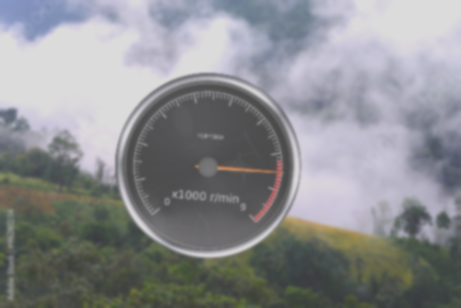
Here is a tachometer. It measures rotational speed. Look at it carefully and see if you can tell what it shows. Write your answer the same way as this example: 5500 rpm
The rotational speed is 7500 rpm
